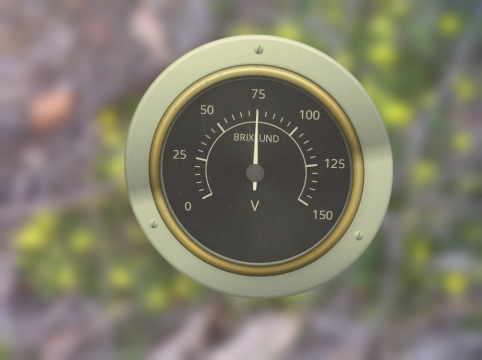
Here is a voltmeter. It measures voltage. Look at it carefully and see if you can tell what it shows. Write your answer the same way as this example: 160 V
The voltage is 75 V
